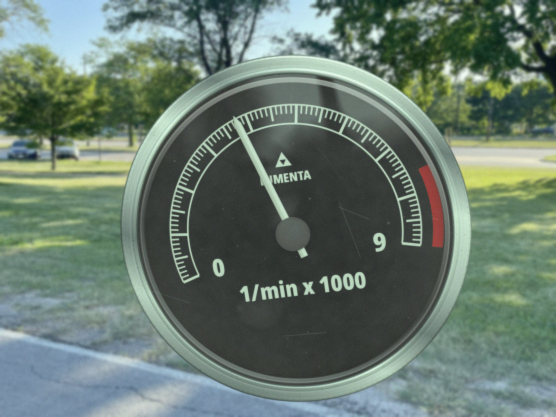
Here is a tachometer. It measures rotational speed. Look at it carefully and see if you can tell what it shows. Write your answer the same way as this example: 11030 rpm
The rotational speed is 3800 rpm
